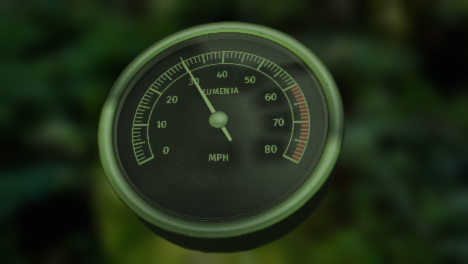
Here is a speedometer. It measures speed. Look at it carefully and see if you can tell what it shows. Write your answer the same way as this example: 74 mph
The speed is 30 mph
